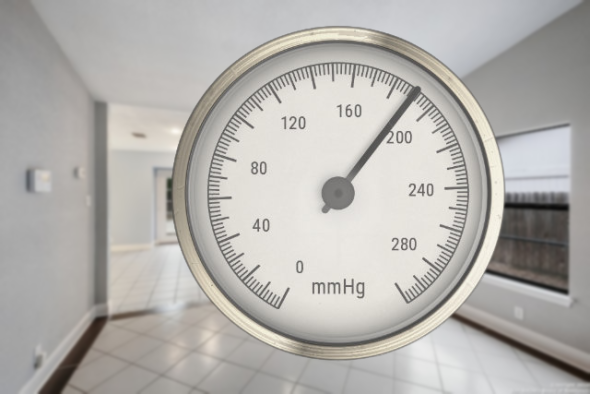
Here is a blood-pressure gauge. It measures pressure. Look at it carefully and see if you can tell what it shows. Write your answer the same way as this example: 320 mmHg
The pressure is 190 mmHg
